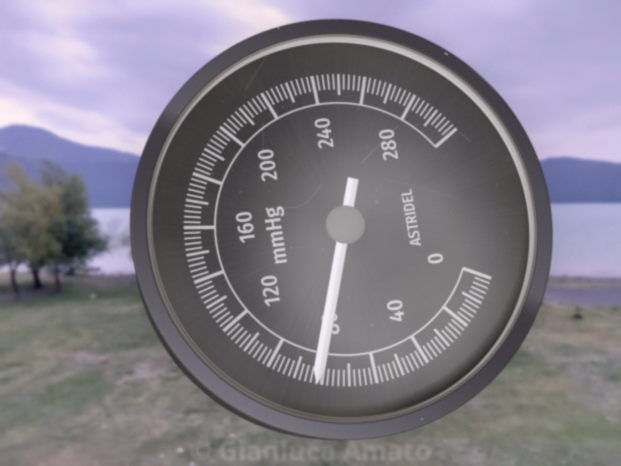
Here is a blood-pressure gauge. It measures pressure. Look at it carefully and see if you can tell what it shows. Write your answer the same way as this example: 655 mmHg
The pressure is 82 mmHg
